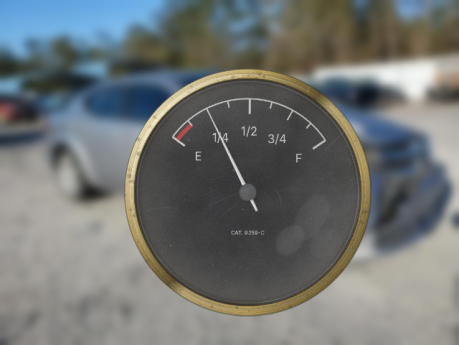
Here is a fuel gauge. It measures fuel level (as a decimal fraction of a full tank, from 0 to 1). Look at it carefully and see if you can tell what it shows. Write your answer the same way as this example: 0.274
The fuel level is 0.25
